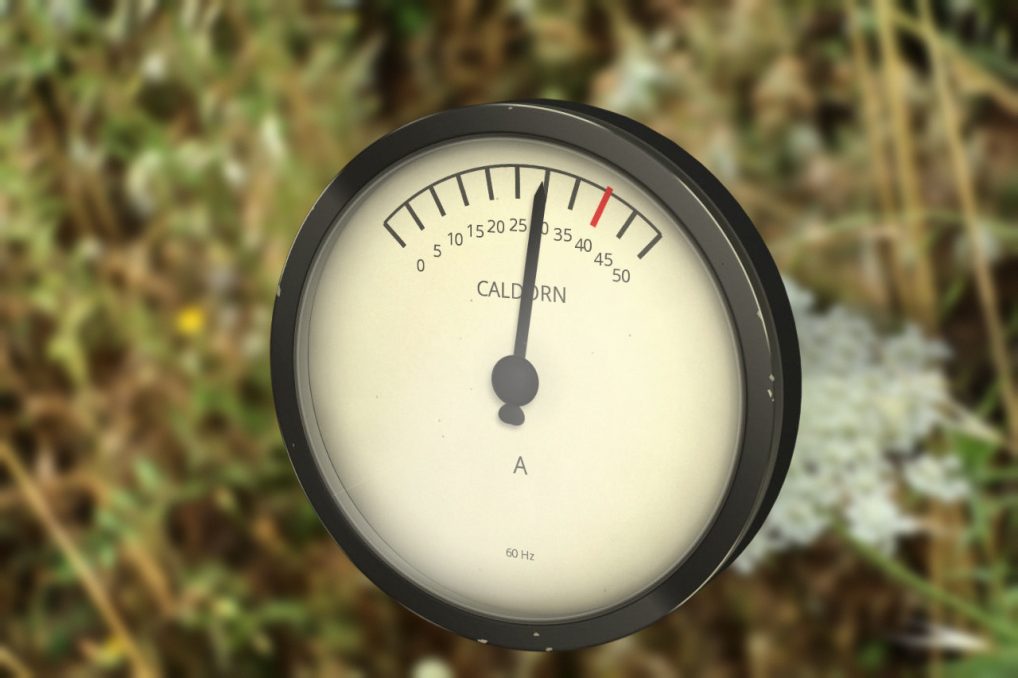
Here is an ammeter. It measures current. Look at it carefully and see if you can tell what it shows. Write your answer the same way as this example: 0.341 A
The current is 30 A
